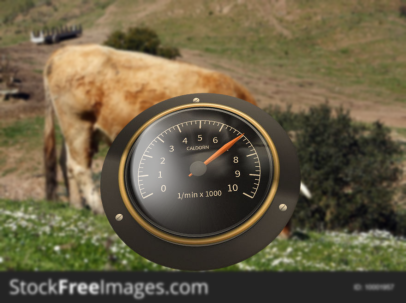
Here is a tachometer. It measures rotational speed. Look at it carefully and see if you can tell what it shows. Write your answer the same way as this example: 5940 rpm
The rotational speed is 7000 rpm
